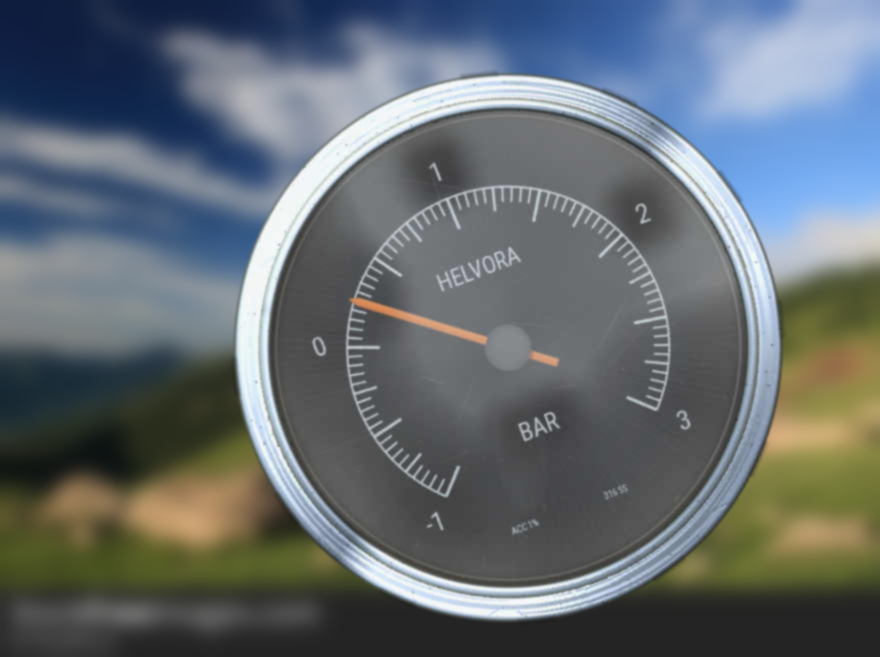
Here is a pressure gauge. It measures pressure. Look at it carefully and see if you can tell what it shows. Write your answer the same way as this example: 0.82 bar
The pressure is 0.25 bar
